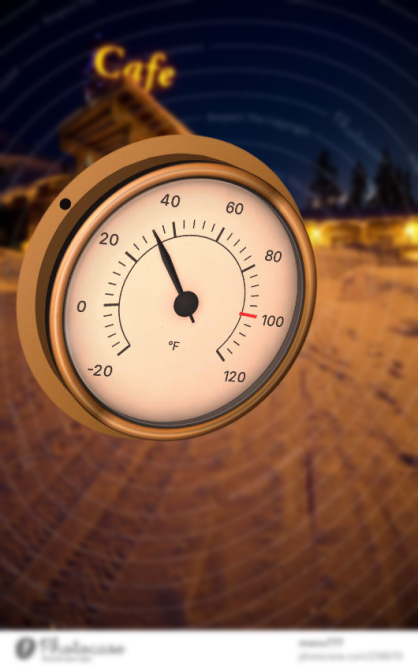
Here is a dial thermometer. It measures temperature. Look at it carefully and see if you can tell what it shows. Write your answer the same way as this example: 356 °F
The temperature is 32 °F
